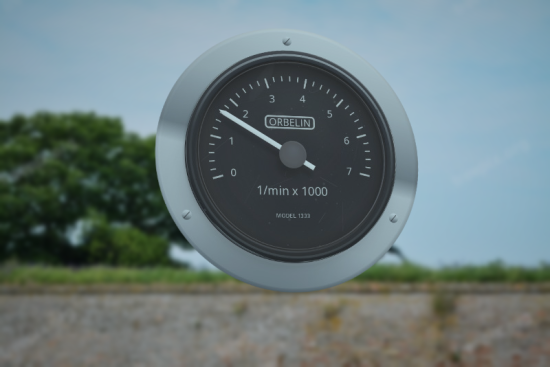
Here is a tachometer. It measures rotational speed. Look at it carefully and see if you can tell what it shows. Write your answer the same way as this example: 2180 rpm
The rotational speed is 1600 rpm
